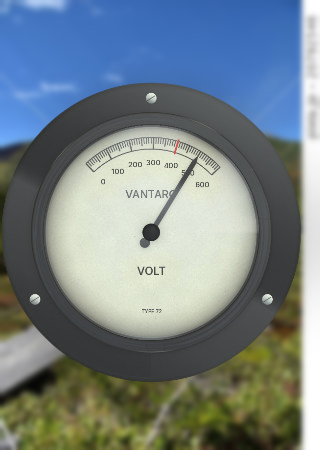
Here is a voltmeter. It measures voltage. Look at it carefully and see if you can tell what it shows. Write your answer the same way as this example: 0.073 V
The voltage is 500 V
